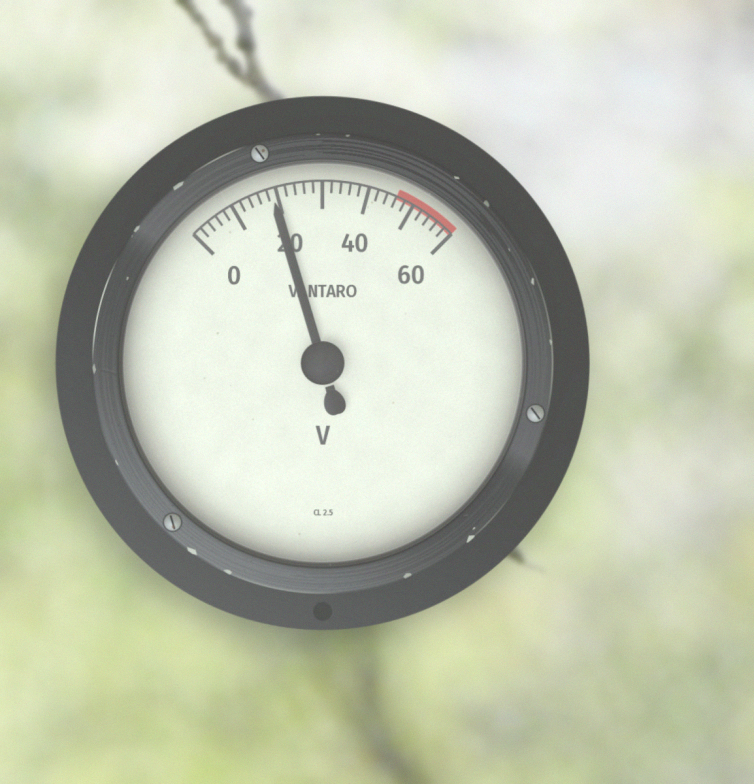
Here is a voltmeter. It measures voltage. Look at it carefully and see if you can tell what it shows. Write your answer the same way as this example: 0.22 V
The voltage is 19 V
